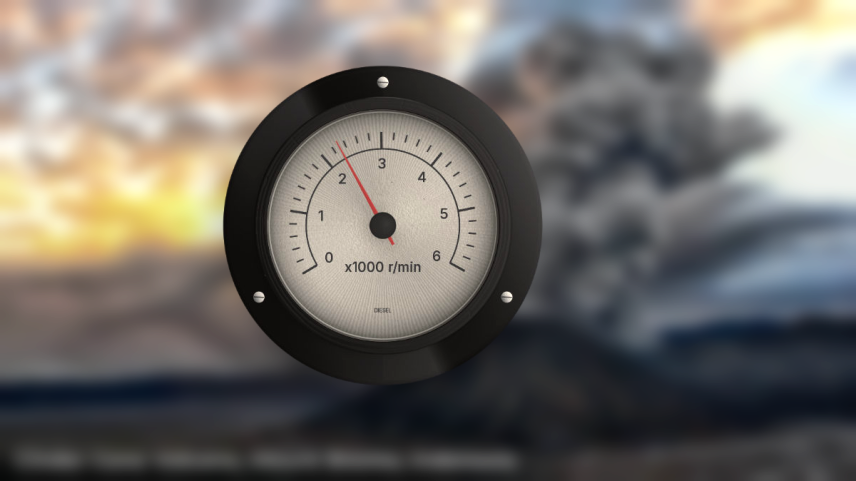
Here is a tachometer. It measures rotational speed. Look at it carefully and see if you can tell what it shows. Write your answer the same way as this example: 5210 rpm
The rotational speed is 2300 rpm
